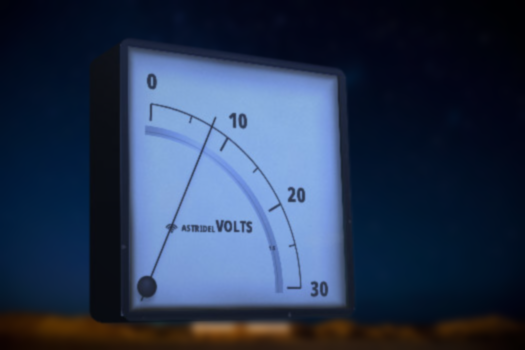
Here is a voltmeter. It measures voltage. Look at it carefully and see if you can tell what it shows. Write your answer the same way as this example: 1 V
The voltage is 7.5 V
